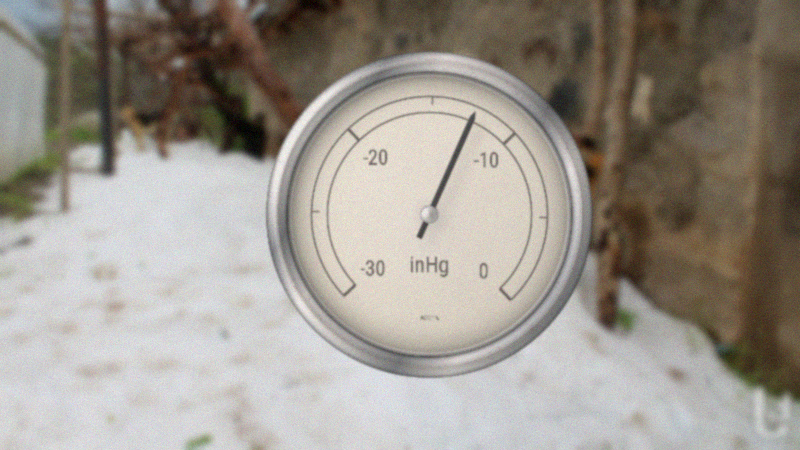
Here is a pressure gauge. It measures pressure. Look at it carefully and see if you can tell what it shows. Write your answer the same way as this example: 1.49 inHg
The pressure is -12.5 inHg
